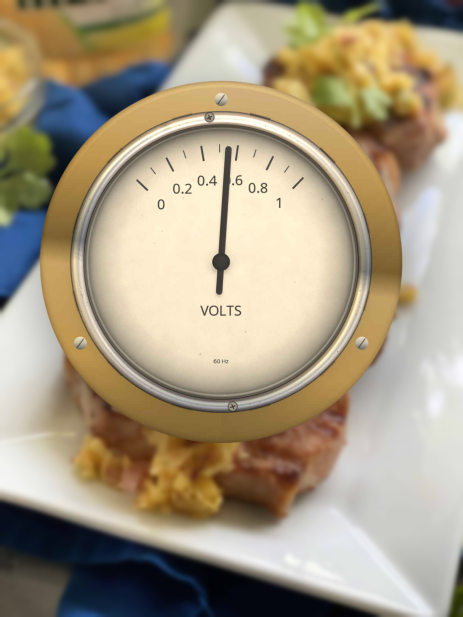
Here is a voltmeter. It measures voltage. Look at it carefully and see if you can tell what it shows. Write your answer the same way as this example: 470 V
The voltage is 0.55 V
